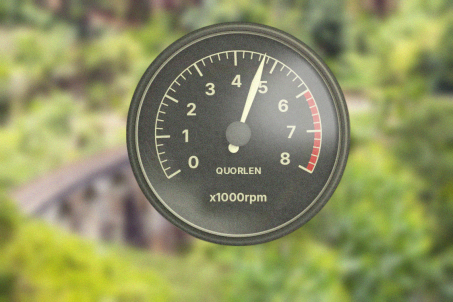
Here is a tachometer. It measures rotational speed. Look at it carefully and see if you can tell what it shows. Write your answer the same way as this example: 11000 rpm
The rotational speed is 4700 rpm
